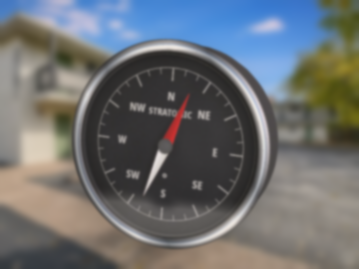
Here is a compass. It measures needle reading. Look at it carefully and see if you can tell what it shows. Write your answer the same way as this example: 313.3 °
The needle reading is 20 °
